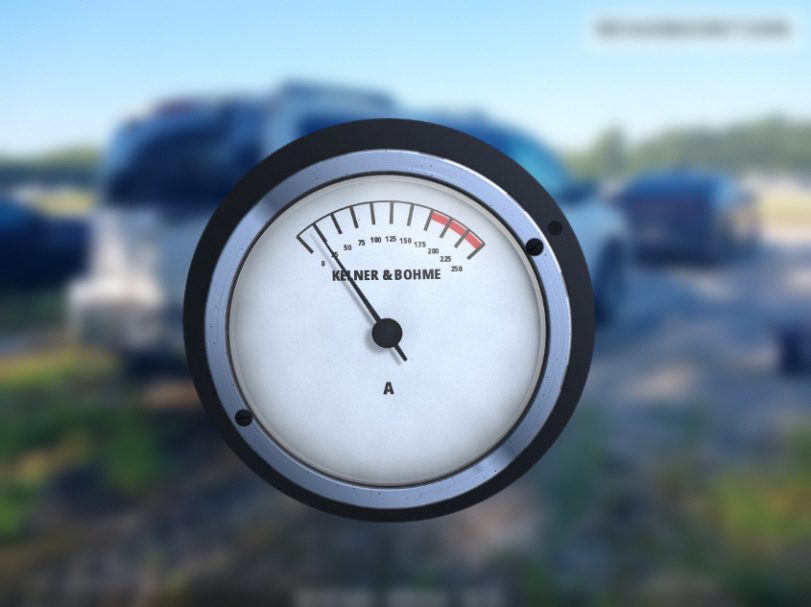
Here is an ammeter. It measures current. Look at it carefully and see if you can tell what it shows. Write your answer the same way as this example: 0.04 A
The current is 25 A
